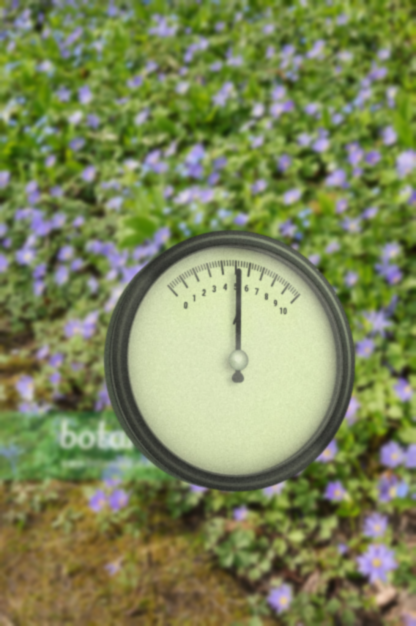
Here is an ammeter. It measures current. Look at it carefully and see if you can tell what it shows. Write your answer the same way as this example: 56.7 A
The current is 5 A
